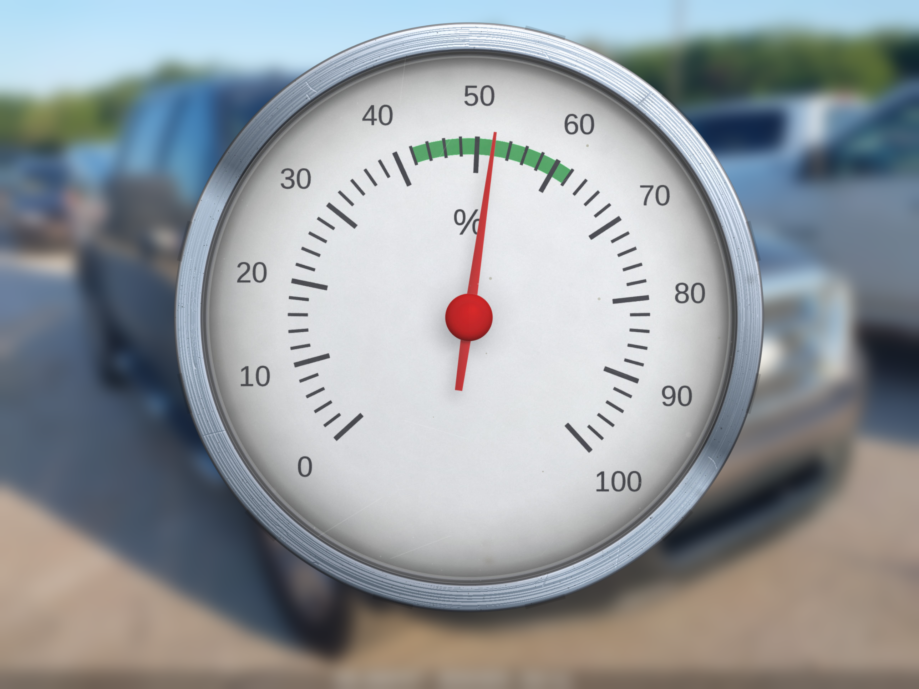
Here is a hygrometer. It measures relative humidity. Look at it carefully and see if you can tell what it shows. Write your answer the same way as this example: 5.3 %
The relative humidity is 52 %
